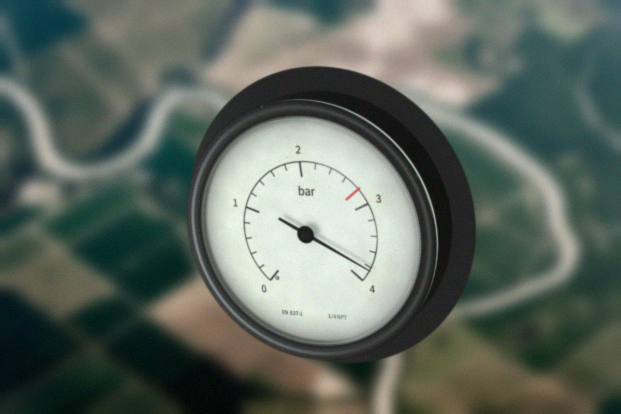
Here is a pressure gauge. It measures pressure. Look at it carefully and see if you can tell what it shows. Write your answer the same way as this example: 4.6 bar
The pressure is 3.8 bar
